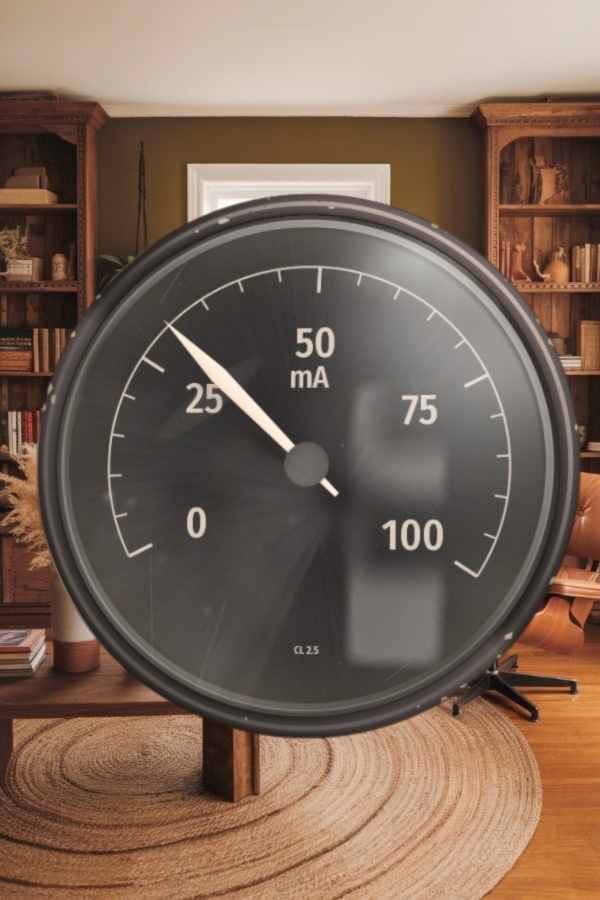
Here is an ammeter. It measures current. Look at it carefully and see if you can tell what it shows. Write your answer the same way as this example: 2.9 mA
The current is 30 mA
